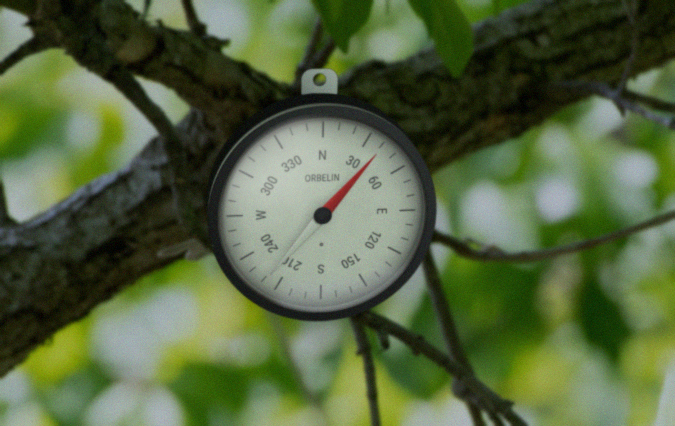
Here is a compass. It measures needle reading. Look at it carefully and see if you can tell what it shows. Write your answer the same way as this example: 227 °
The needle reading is 40 °
